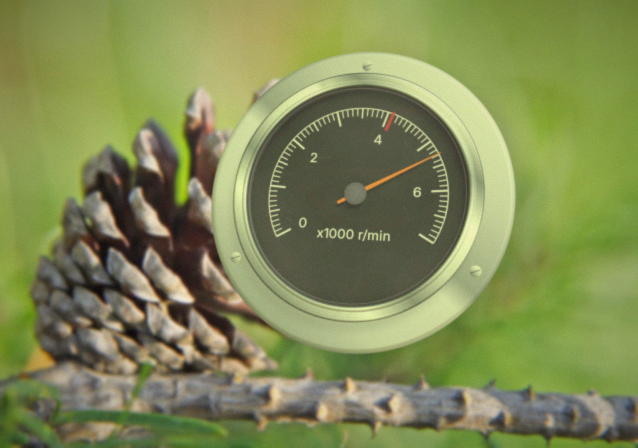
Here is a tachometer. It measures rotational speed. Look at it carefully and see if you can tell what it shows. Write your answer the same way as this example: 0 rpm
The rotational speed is 5300 rpm
